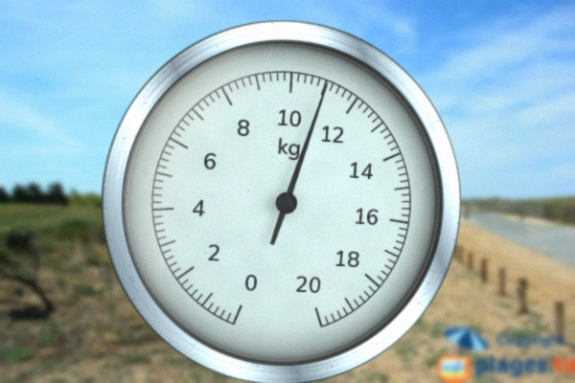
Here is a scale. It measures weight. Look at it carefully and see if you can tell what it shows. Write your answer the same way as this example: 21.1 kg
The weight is 11 kg
